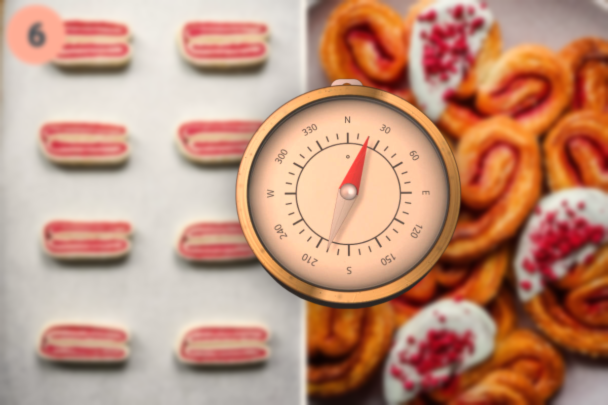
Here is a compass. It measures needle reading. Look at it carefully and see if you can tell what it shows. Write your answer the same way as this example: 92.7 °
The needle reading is 20 °
